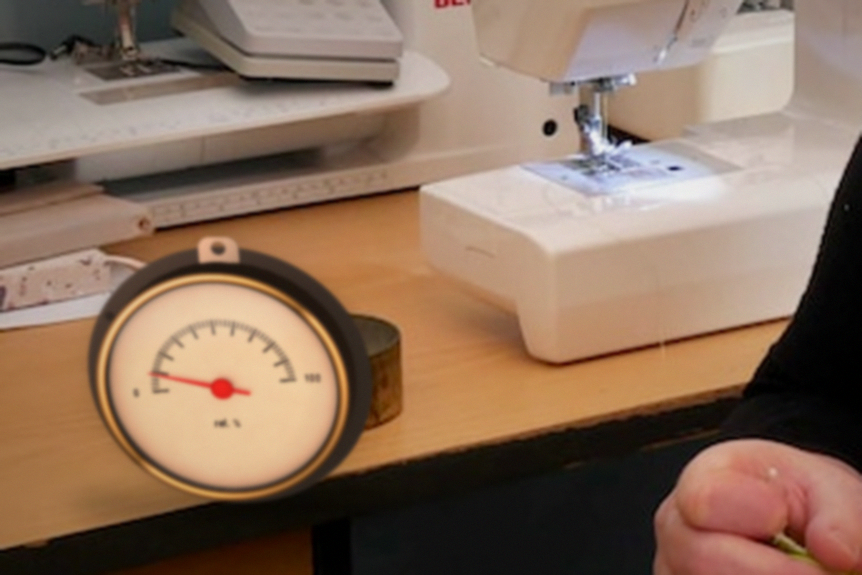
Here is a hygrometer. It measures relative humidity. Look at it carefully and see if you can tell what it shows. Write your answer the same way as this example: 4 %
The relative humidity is 10 %
